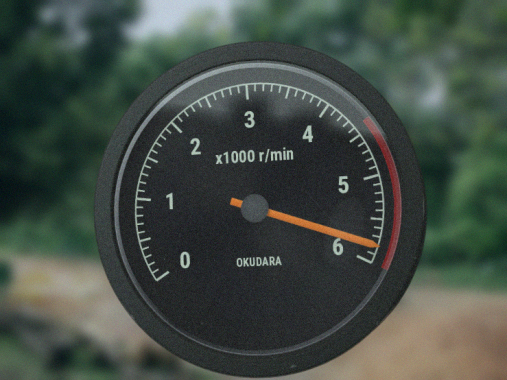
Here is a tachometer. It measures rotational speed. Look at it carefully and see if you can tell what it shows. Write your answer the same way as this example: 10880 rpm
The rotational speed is 5800 rpm
